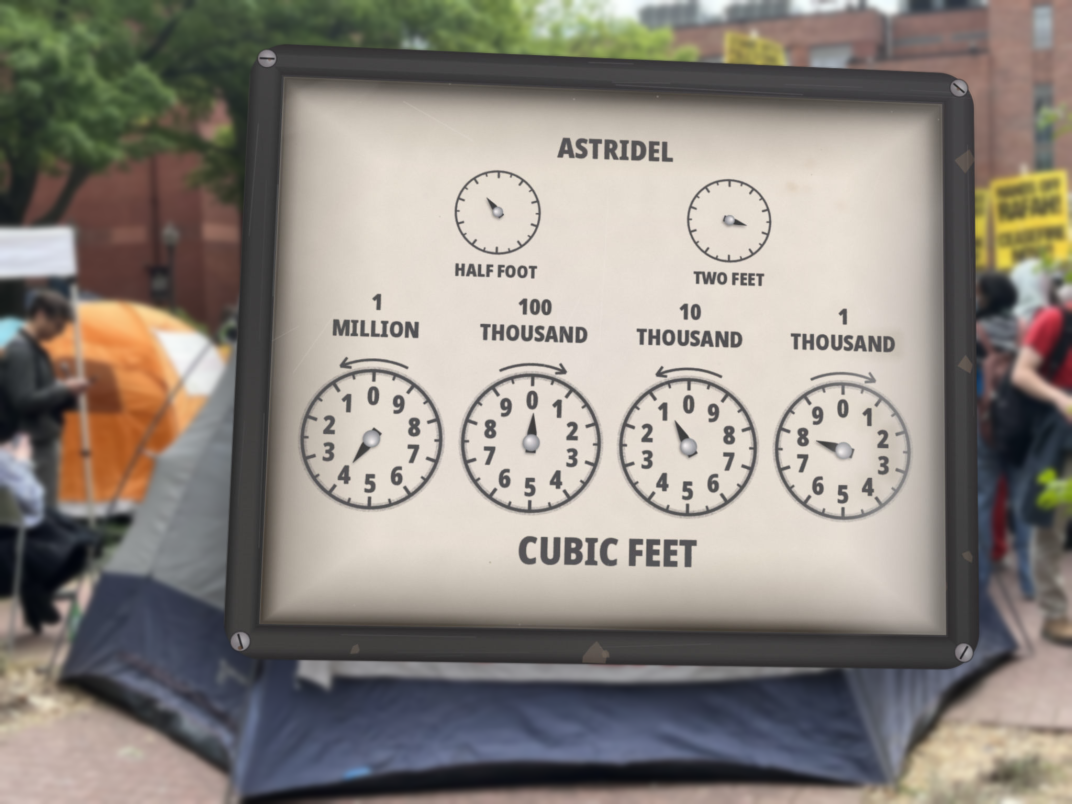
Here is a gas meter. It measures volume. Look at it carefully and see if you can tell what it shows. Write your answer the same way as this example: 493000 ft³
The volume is 400800 ft³
